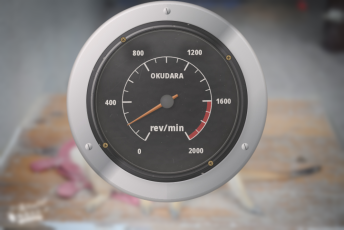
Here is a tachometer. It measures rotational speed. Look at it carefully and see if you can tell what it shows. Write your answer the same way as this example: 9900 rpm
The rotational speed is 200 rpm
